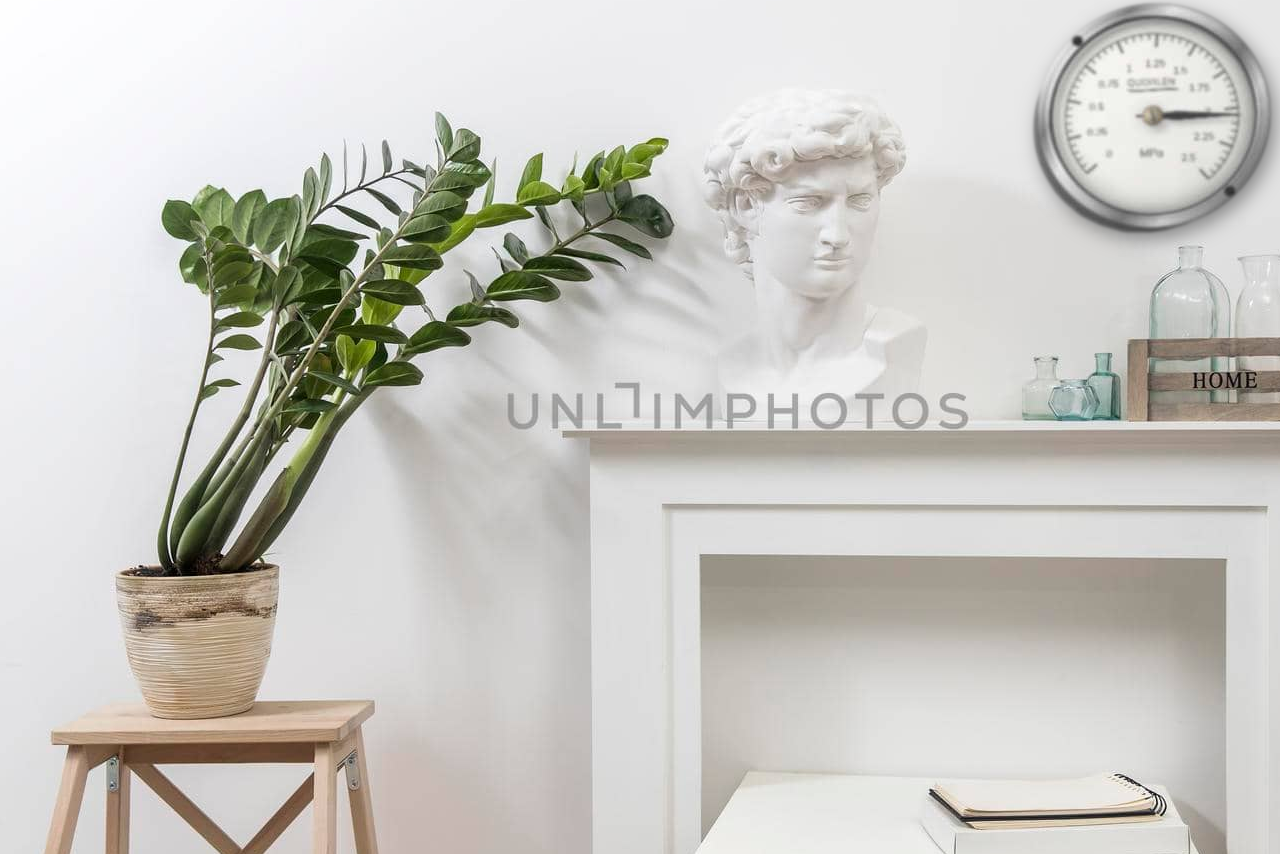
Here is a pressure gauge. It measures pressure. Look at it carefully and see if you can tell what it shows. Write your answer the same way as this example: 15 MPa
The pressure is 2.05 MPa
